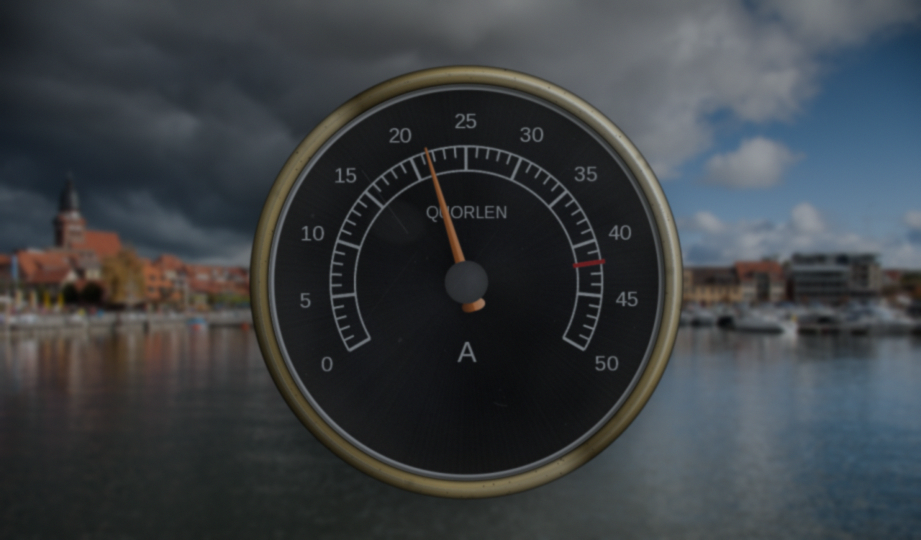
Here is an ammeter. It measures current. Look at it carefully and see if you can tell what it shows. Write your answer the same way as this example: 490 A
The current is 21.5 A
